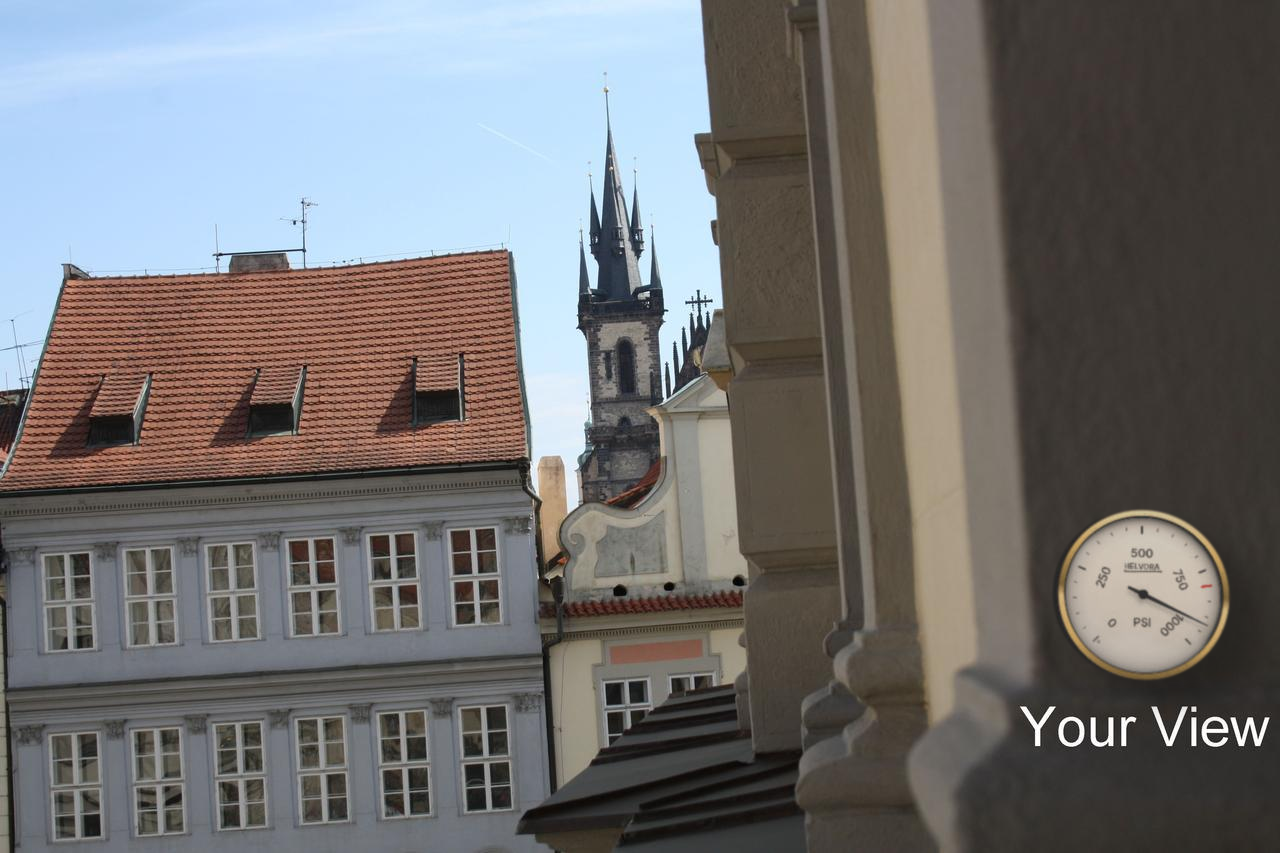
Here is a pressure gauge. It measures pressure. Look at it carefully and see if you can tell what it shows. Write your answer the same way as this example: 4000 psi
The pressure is 925 psi
